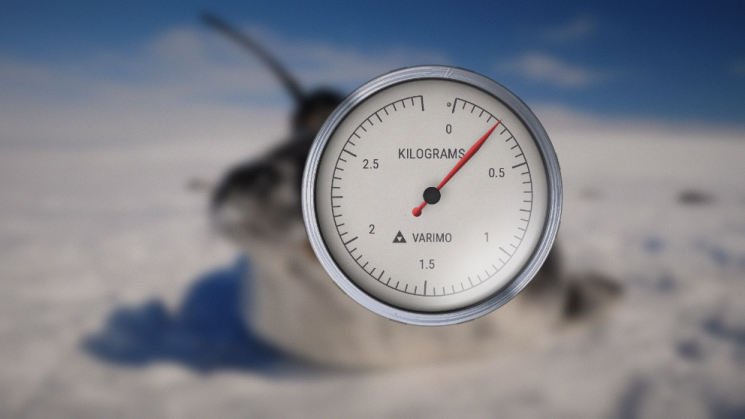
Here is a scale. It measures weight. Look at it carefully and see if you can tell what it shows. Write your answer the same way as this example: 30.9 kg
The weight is 0.25 kg
